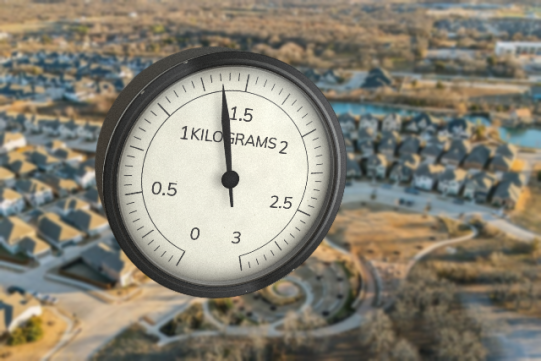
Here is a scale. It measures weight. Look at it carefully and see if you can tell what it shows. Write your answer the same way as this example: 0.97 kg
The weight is 1.35 kg
